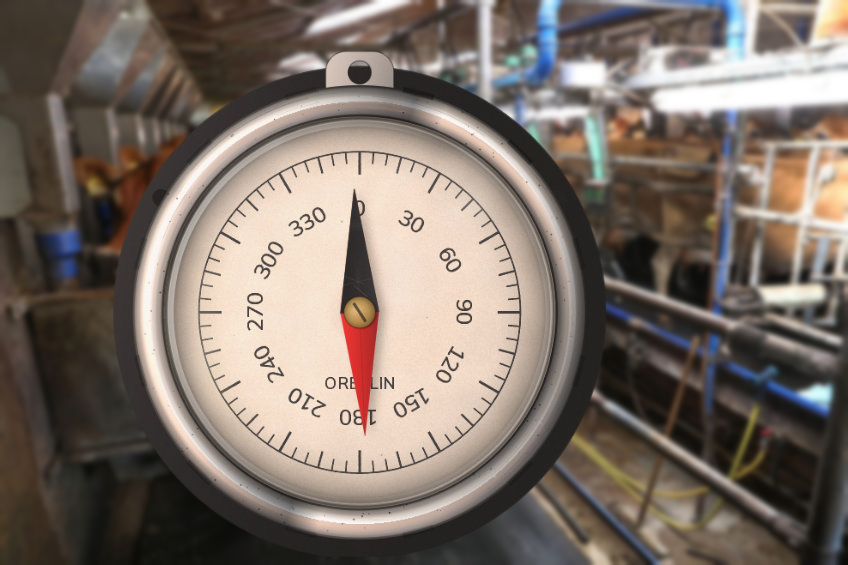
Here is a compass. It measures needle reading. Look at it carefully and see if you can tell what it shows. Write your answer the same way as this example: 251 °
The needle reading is 177.5 °
